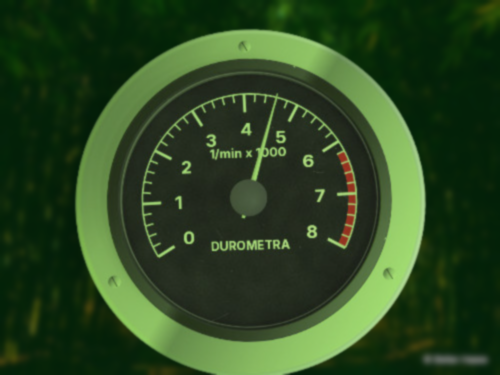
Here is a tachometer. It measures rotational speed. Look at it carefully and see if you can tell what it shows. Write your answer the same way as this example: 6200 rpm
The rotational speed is 4600 rpm
